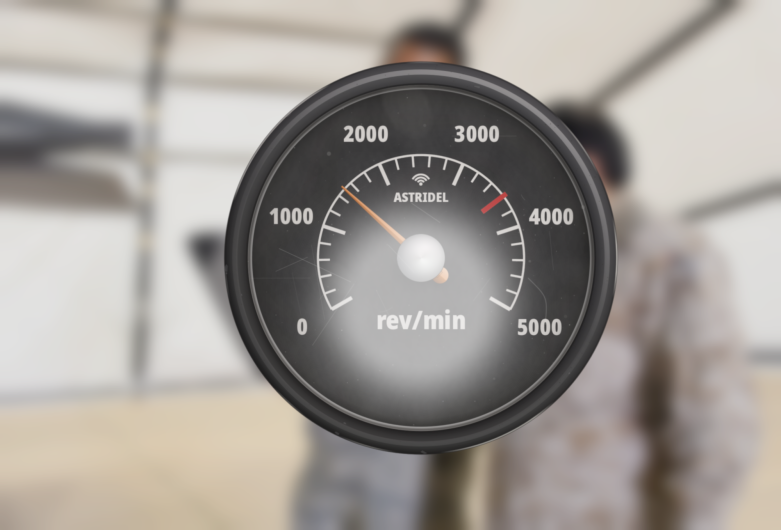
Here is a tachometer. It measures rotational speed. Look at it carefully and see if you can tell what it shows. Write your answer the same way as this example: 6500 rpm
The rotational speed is 1500 rpm
